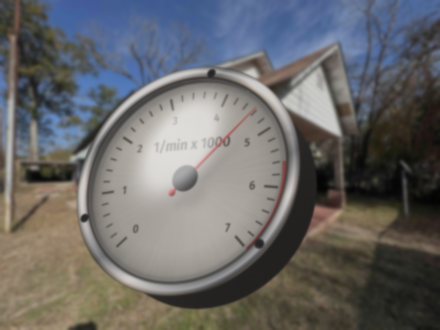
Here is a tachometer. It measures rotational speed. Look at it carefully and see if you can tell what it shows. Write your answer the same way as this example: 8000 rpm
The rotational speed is 4600 rpm
